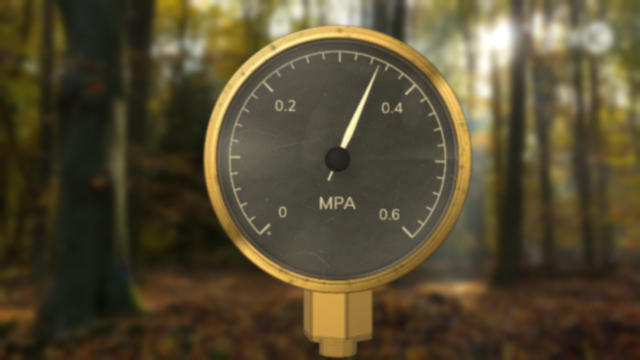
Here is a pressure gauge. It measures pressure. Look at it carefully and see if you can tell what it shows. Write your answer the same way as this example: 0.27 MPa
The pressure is 0.35 MPa
